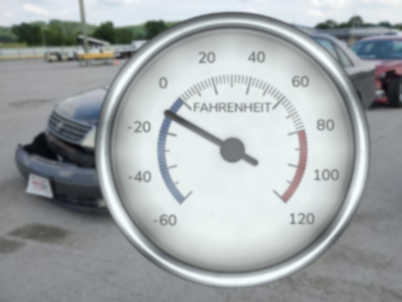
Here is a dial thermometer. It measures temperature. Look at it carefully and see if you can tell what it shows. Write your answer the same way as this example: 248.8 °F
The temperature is -10 °F
